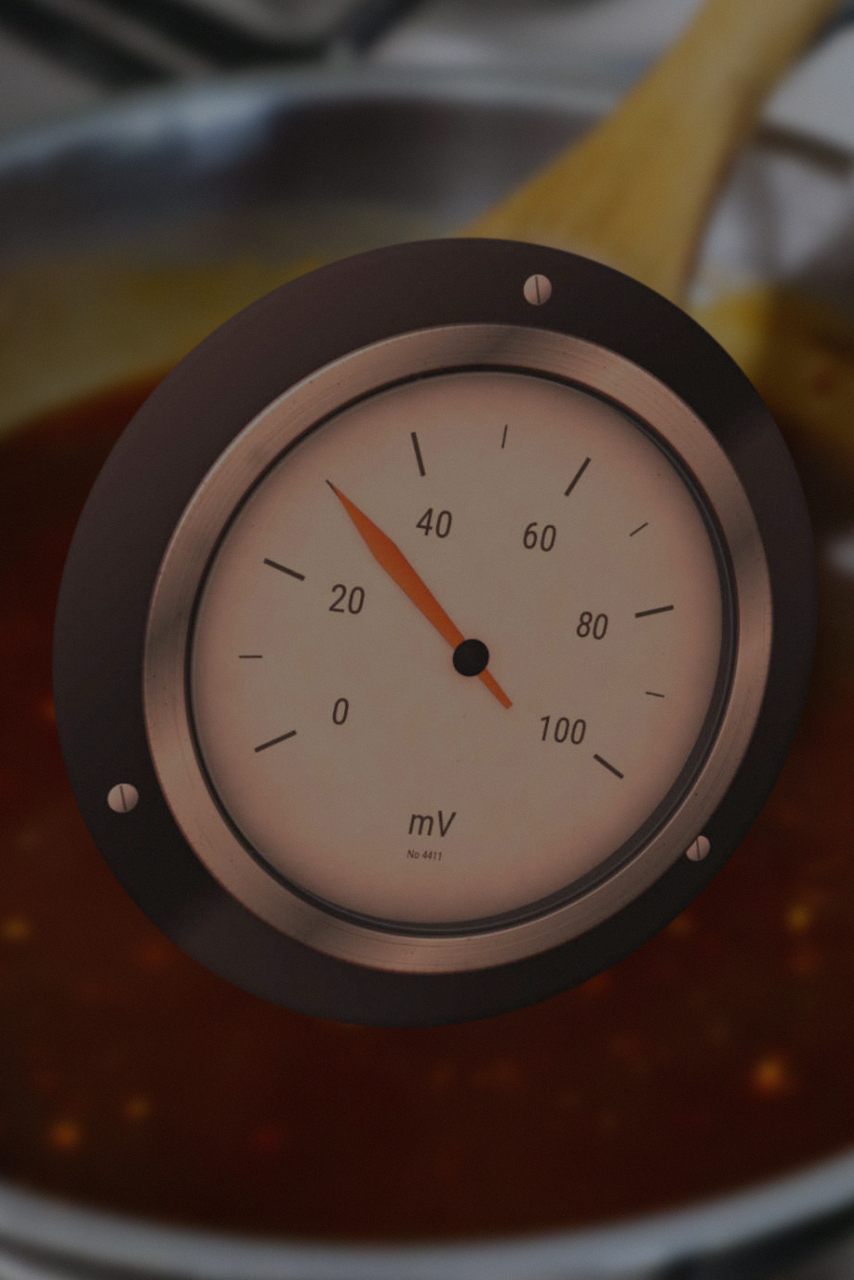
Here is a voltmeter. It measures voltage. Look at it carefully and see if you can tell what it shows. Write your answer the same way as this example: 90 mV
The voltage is 30 mV
